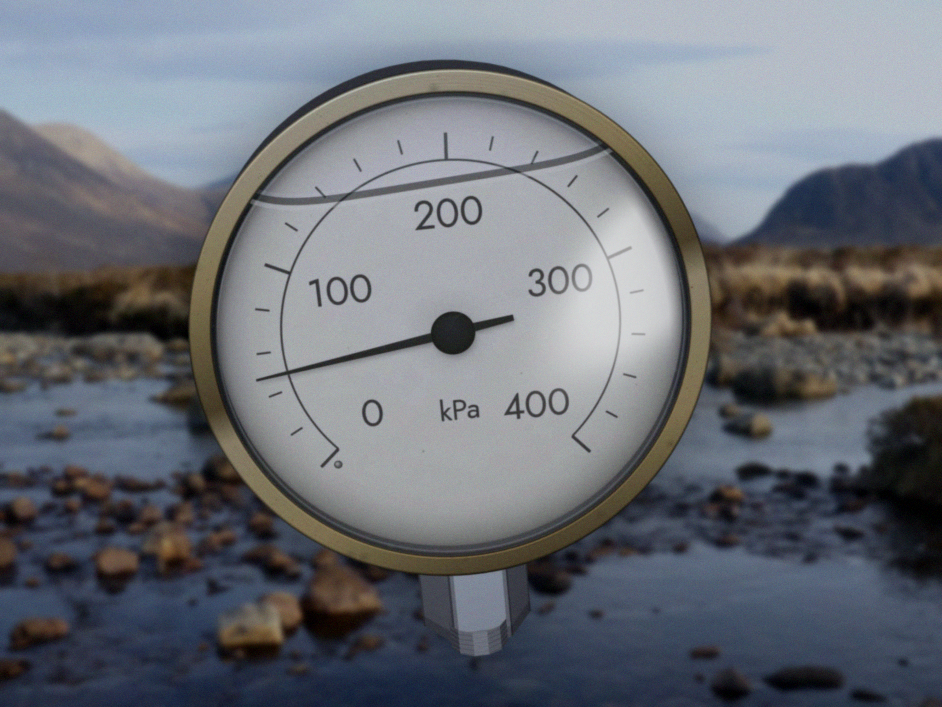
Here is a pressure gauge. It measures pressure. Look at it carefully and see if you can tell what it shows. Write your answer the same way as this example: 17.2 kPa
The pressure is 50 kPa
